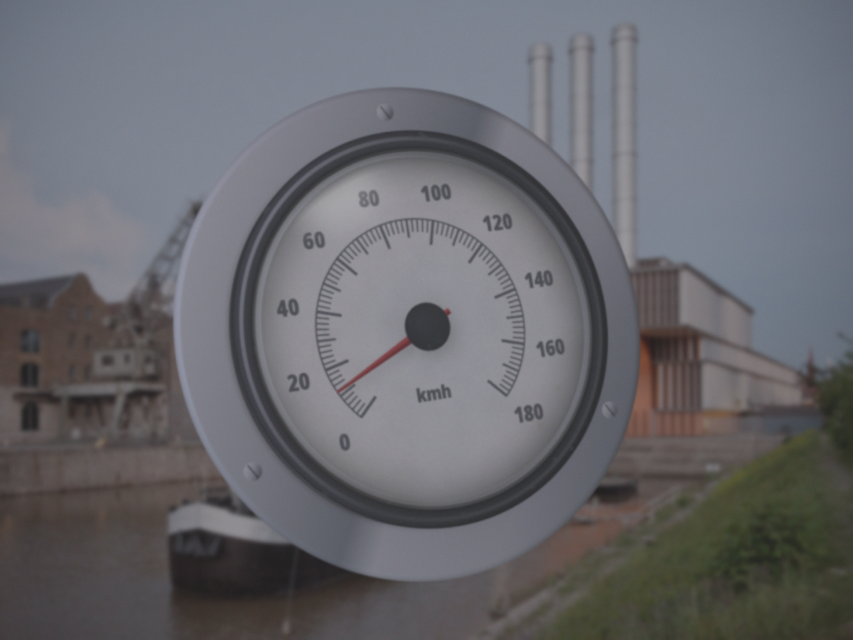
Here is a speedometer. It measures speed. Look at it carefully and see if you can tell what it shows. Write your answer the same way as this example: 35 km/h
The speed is 12 km/h
